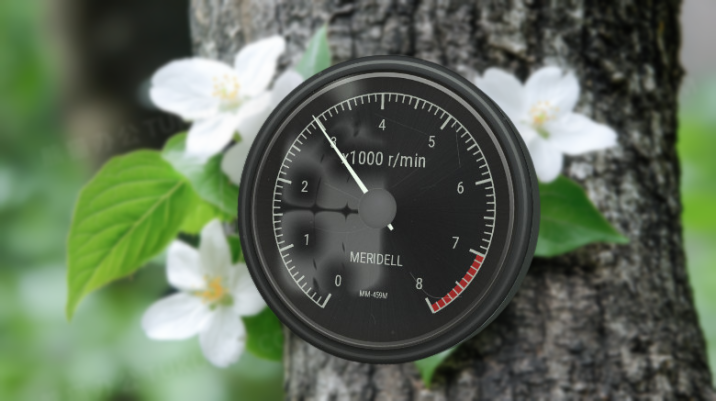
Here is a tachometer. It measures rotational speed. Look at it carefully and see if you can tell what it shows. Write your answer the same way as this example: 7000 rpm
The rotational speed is 3000 rpm
